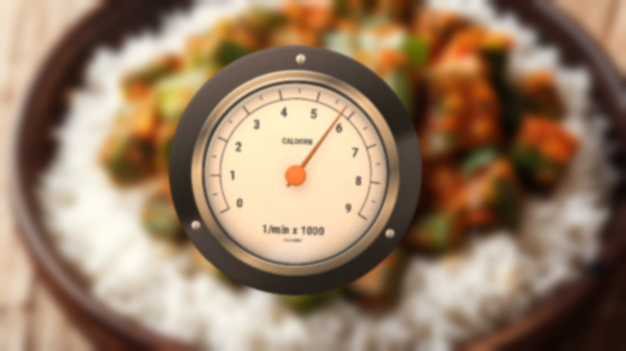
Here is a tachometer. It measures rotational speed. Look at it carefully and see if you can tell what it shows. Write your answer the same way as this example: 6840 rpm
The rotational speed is 5750 rpm
